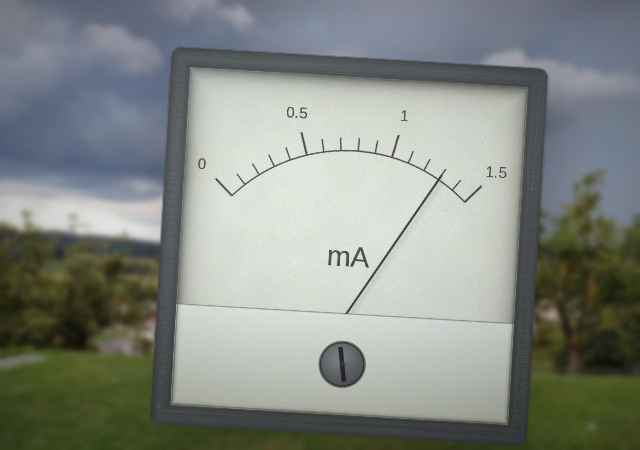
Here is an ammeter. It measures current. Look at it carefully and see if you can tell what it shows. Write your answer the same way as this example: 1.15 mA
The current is 1.3 mA
